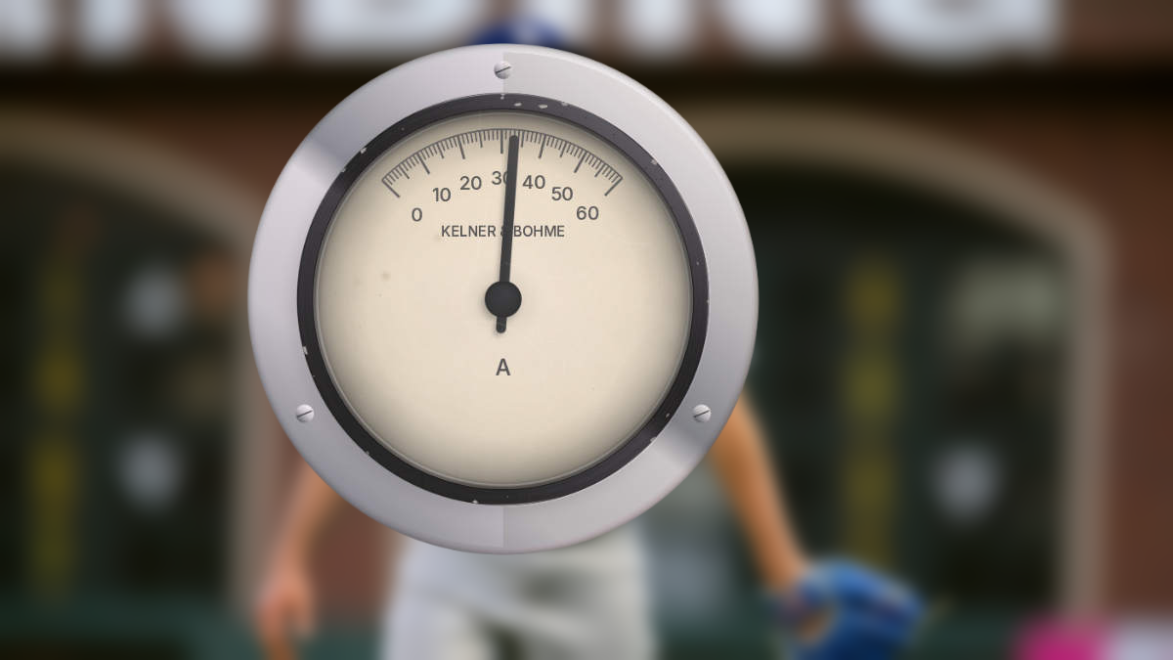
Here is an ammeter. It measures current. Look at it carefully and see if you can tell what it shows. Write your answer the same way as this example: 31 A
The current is 33 A
